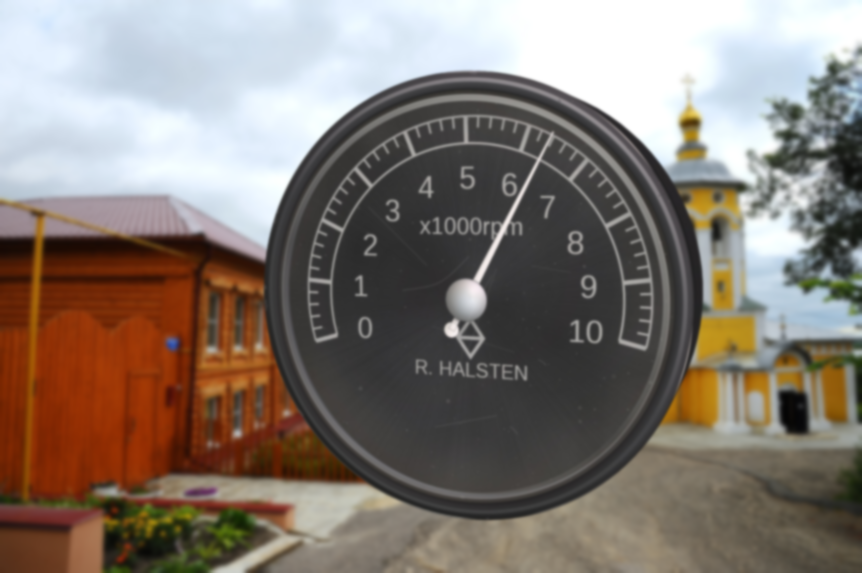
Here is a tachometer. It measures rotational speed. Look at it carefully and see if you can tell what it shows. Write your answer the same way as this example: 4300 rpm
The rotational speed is 6400 rpm
